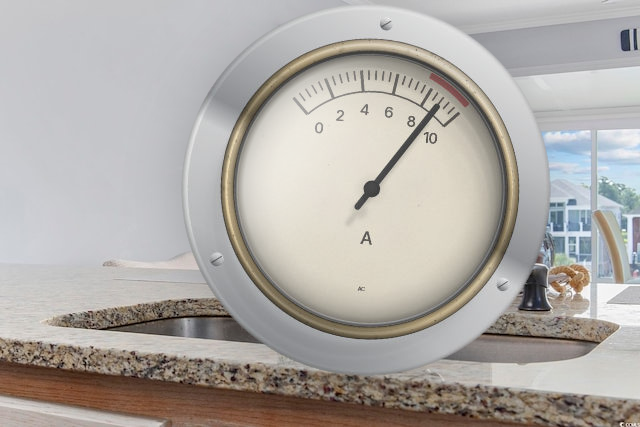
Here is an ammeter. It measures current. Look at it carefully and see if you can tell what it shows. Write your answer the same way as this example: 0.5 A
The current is 8.8 A
